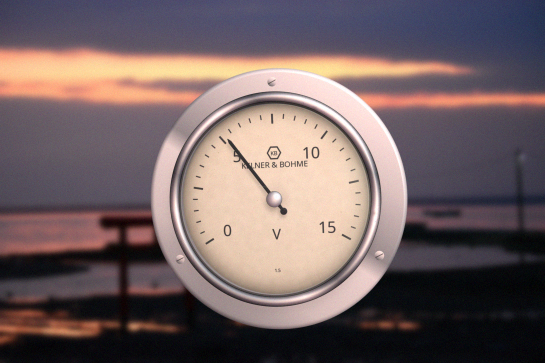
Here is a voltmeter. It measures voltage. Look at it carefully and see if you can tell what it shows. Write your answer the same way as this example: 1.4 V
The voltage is 5.25 V
